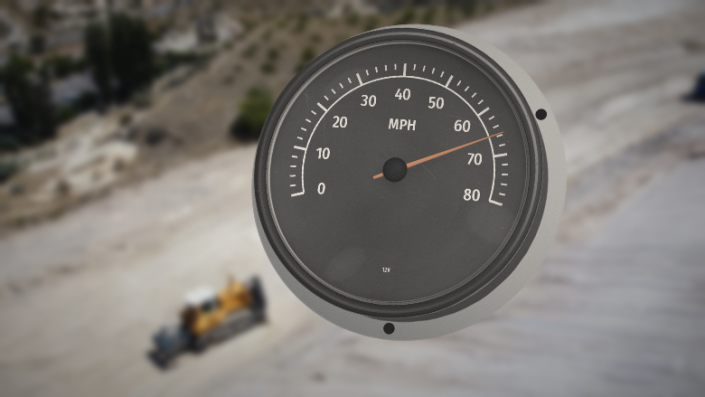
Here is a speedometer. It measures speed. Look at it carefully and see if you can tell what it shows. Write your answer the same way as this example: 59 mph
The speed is 66 mph
